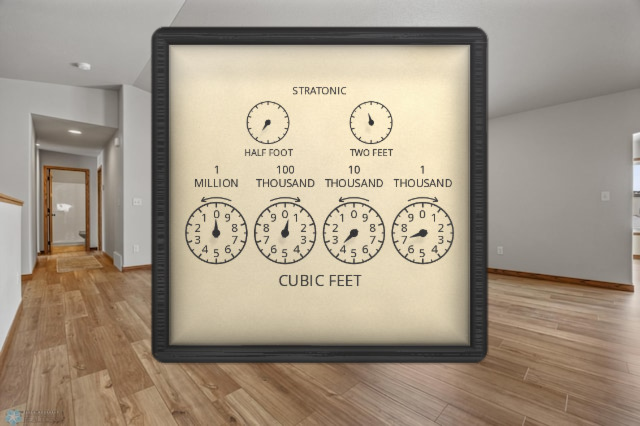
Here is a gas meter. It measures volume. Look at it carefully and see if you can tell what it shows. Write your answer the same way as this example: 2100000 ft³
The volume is 3700 ft³
